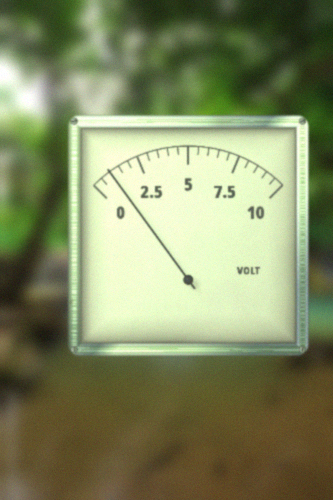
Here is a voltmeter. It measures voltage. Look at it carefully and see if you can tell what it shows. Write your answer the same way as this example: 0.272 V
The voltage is 1 V
